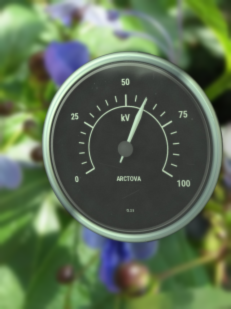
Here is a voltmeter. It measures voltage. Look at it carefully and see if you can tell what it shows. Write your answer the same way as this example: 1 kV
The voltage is 60 kV
